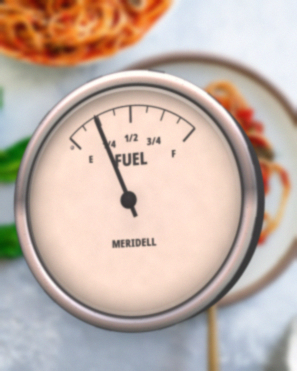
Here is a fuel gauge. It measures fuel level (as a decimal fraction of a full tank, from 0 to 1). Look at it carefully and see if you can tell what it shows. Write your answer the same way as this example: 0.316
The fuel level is 0.25
